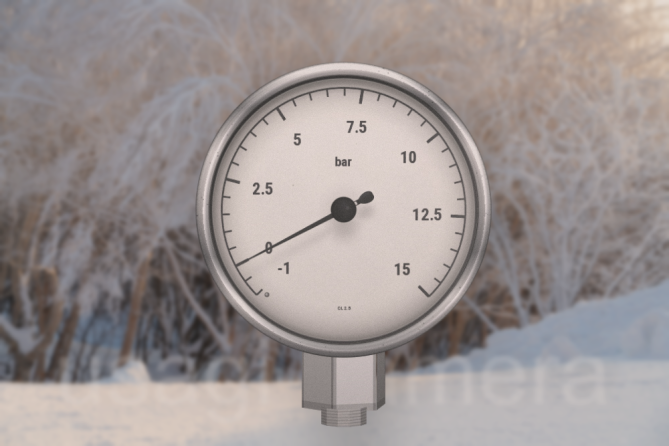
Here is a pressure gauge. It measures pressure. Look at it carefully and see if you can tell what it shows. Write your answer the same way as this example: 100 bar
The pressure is 0 bar
